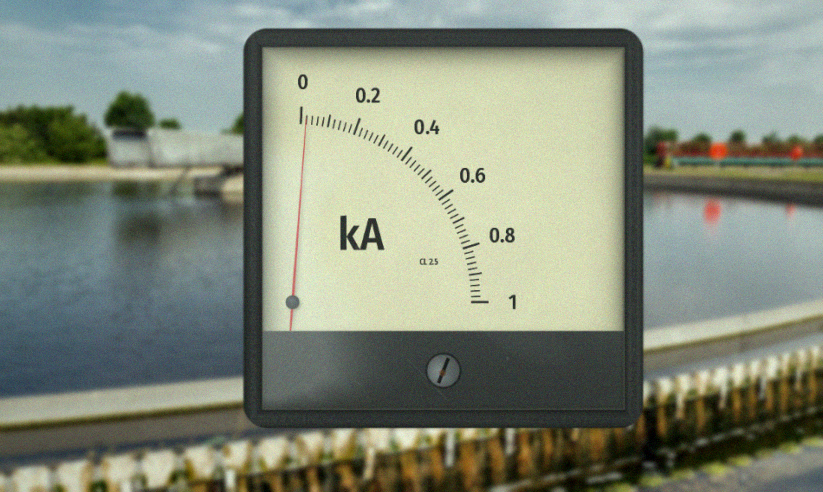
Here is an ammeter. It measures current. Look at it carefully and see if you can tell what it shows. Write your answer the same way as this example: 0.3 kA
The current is 0.02 kA
